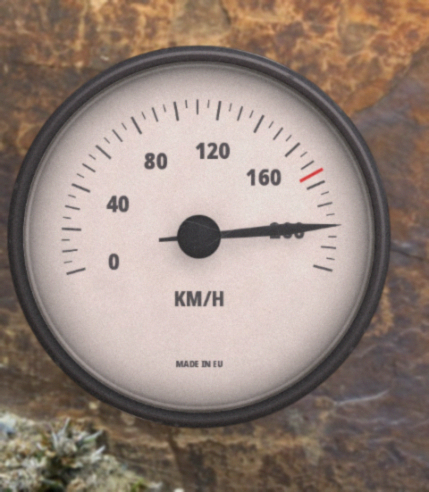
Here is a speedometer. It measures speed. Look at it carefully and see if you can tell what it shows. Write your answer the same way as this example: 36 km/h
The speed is 200 km/h
